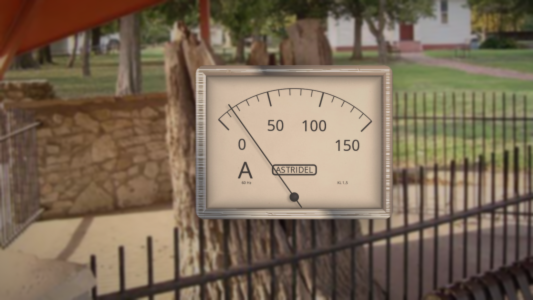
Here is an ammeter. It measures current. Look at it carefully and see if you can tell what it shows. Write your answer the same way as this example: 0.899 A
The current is 15 A
